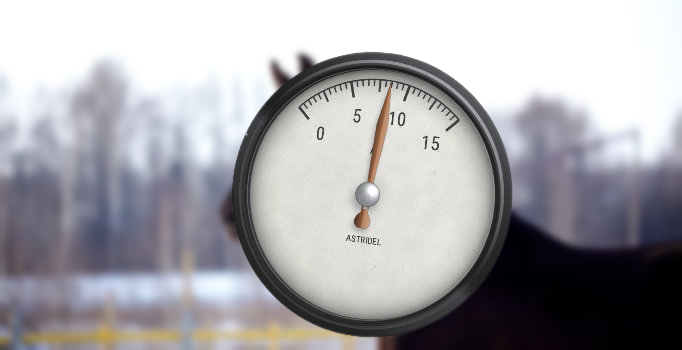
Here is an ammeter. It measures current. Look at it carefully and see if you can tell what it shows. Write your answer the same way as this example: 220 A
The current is 8.5 A
